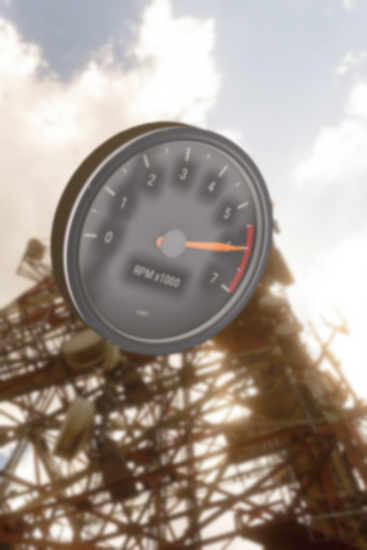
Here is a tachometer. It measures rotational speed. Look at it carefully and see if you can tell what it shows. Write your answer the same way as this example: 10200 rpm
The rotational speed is 6000 rpm
